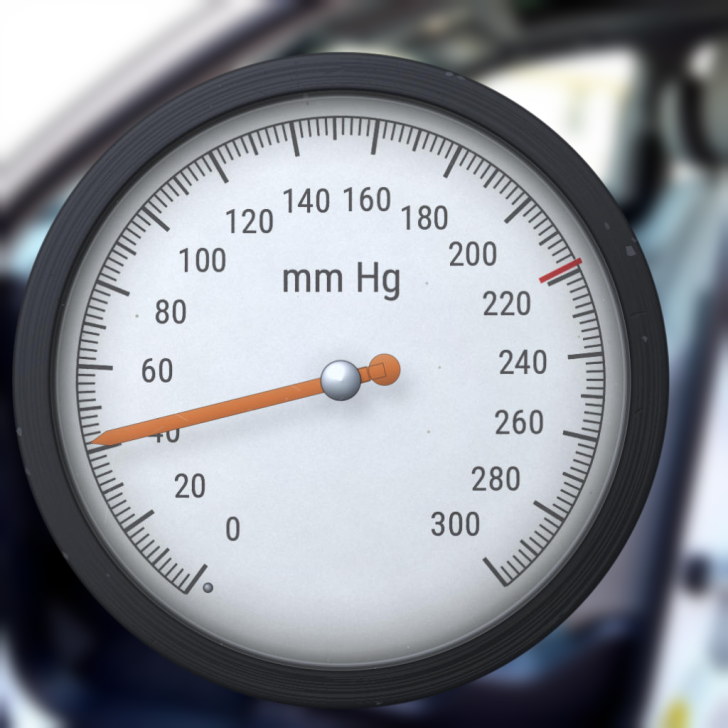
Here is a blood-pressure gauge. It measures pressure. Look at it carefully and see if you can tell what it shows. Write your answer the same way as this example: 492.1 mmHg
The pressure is 42 mmHg
